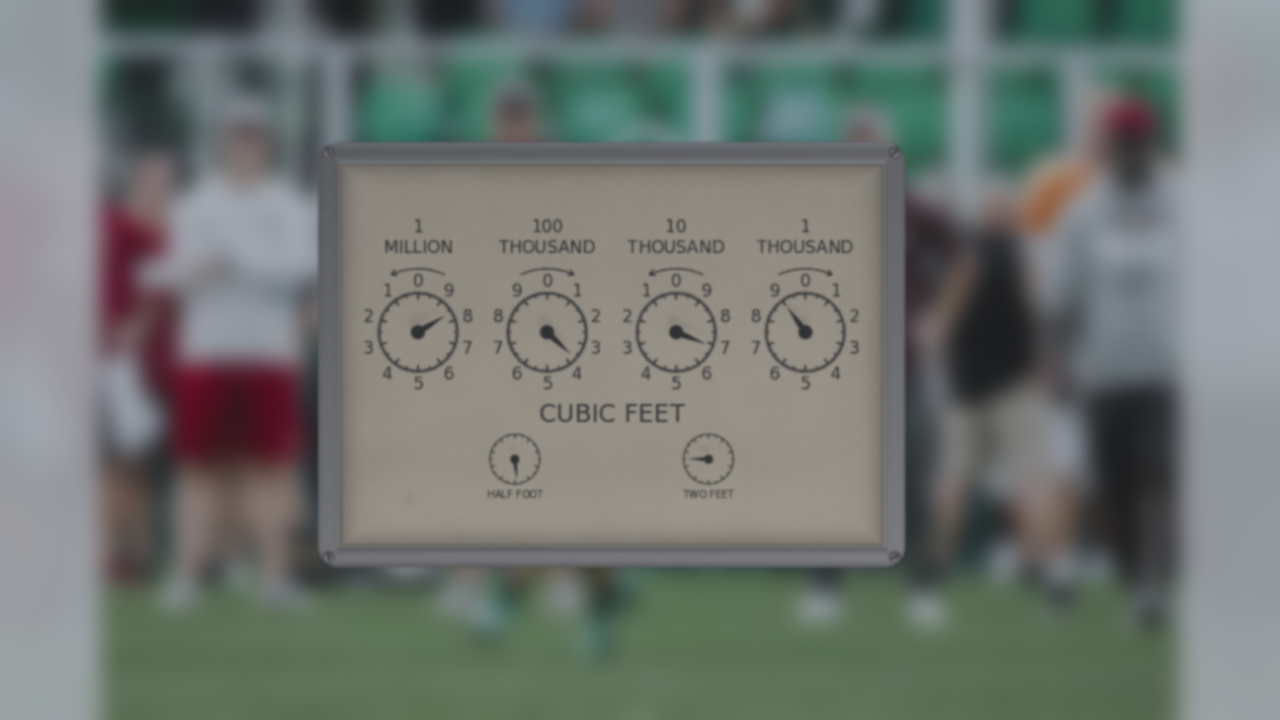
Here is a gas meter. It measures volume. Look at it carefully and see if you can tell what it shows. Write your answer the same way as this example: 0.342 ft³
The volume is 836900 ft³
